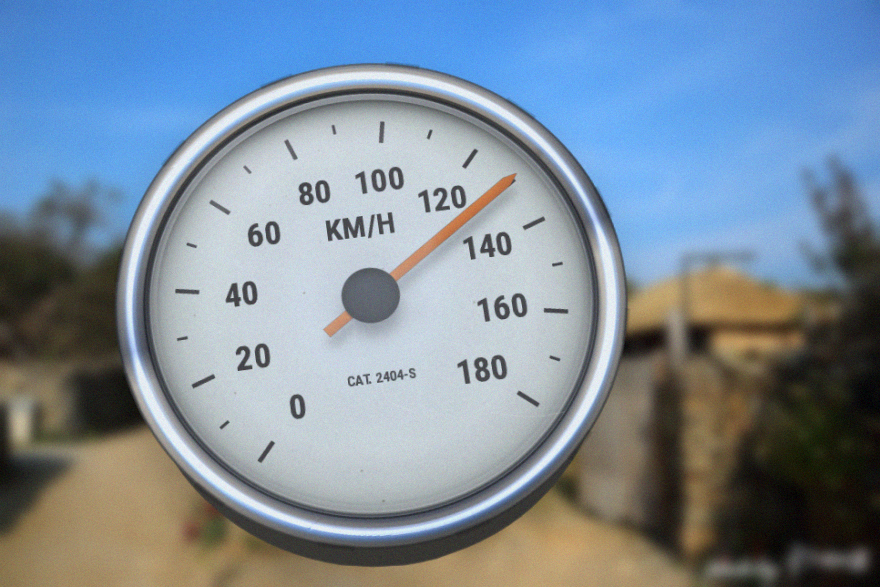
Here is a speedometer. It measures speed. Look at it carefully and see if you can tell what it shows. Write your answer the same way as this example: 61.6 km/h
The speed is 130 km/h
